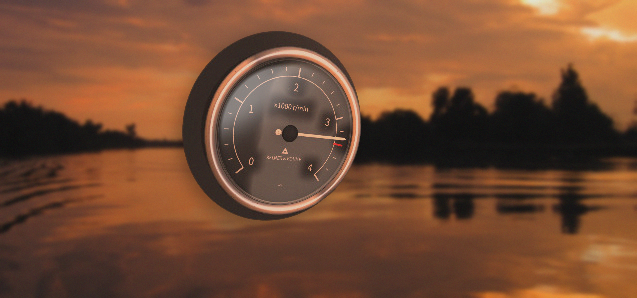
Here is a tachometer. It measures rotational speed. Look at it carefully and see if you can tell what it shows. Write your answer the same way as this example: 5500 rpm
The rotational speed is 3300 rpm
